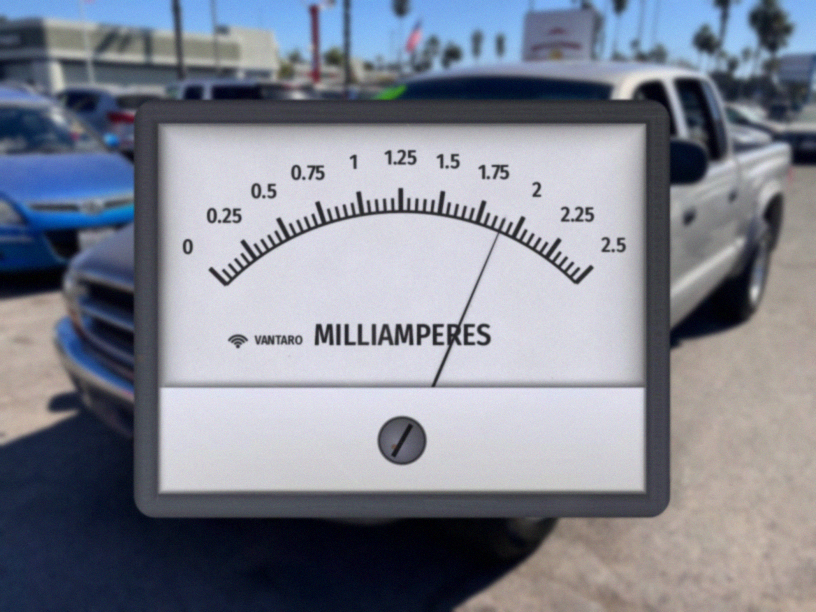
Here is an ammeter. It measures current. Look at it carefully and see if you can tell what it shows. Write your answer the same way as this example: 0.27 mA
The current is 1.9 mA
